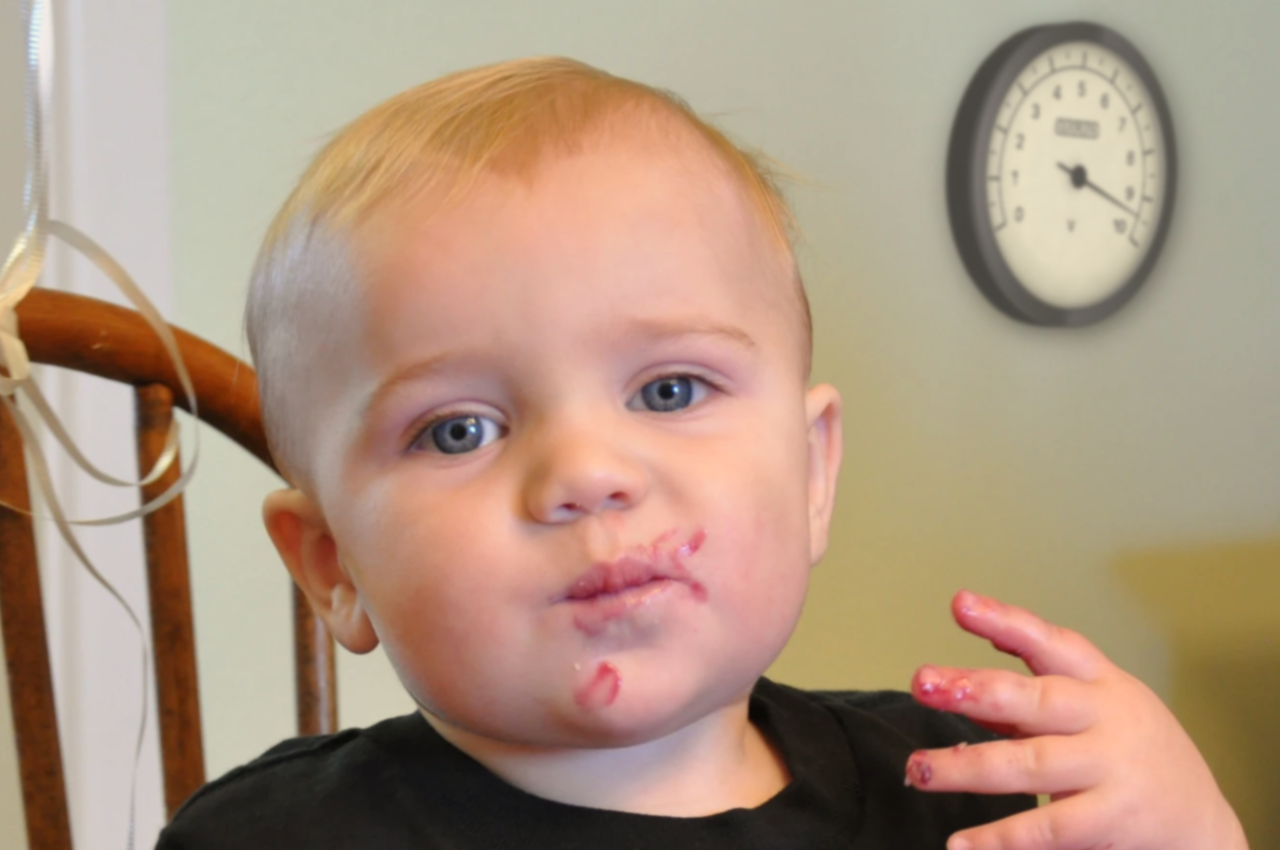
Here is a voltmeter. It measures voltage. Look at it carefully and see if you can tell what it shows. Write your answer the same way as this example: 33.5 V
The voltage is 9.5 V
